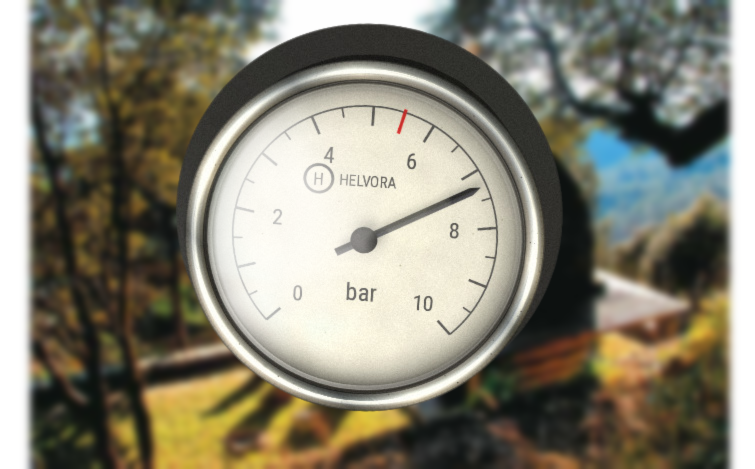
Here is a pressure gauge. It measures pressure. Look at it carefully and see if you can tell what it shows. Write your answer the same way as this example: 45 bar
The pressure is 7.25 bar
